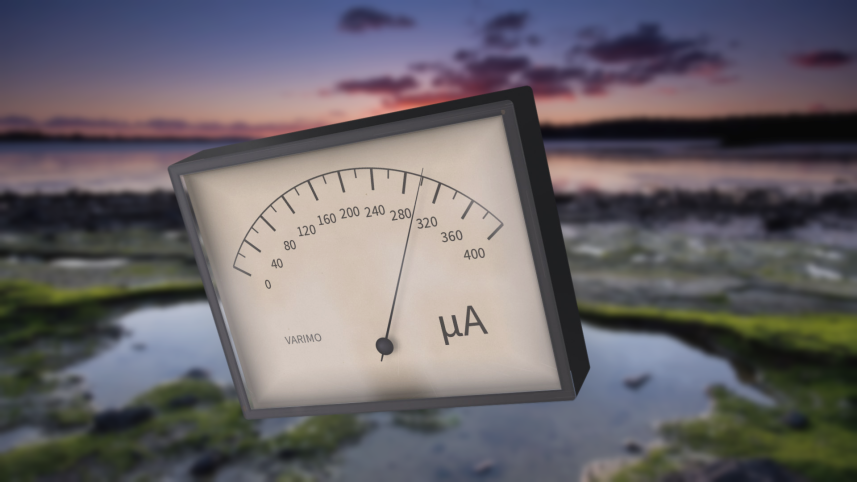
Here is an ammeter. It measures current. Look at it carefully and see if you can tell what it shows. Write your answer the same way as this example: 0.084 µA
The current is 300 µA
